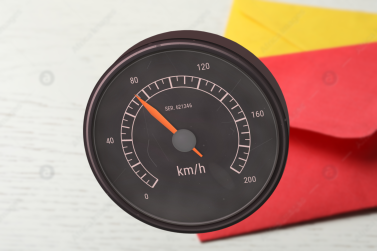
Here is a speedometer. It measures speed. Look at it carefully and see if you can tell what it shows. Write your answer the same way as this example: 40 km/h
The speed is 75 km/h
